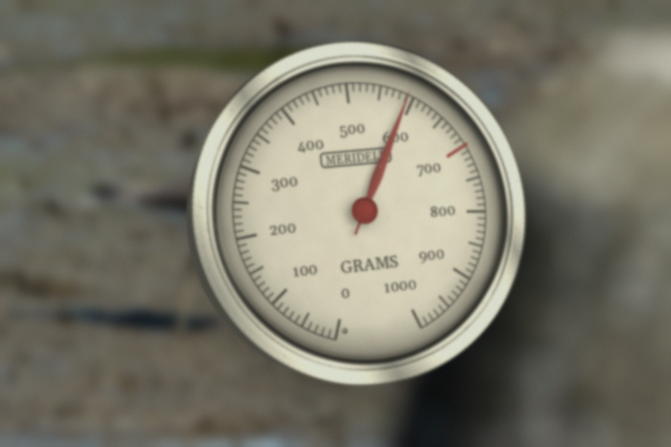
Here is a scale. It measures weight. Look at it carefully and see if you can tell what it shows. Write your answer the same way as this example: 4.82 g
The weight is 590 g
